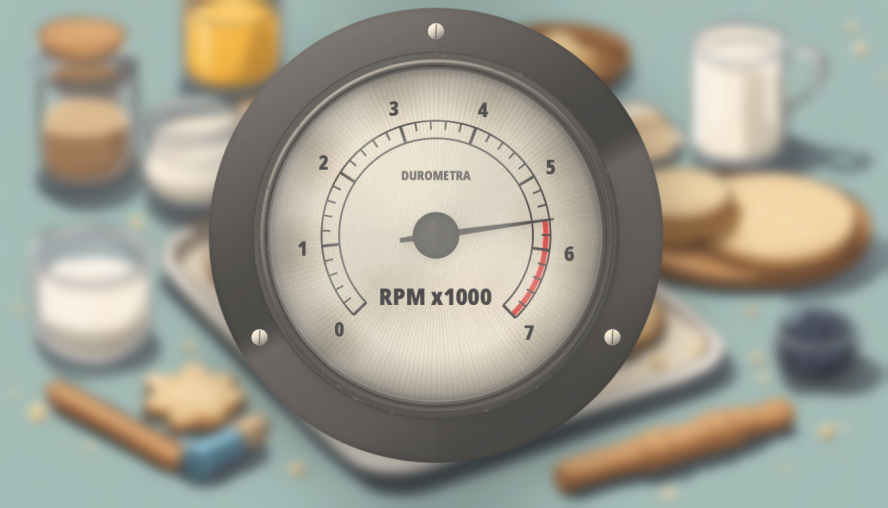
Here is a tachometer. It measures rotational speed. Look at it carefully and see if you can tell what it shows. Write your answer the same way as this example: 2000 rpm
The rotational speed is 5600 rpm
